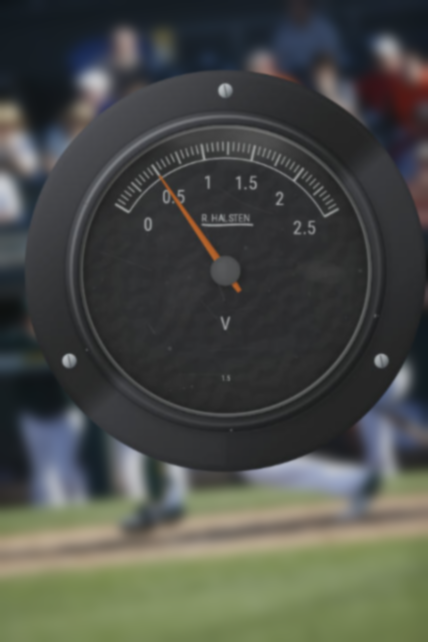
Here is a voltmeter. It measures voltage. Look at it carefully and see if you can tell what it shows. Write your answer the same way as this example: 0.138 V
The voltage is 0.5 V
